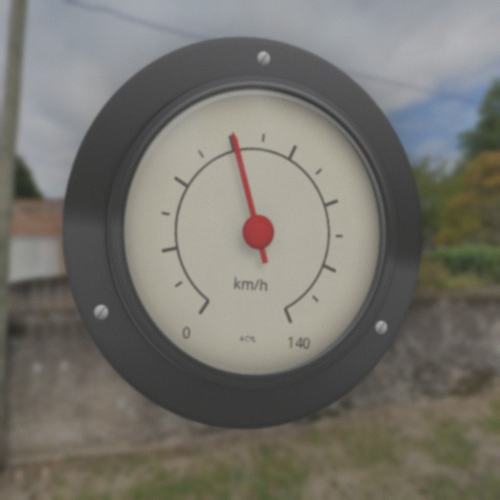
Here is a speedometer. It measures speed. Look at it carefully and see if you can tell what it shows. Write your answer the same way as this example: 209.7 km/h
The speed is 60 km/h
